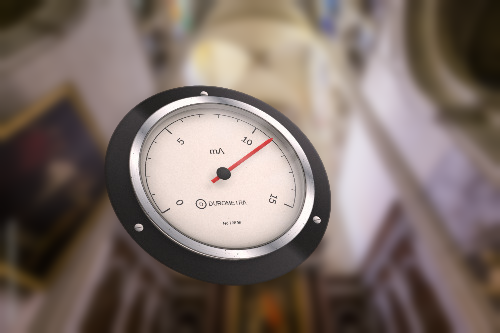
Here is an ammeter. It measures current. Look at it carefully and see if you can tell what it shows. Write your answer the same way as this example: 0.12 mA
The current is 11 mA
